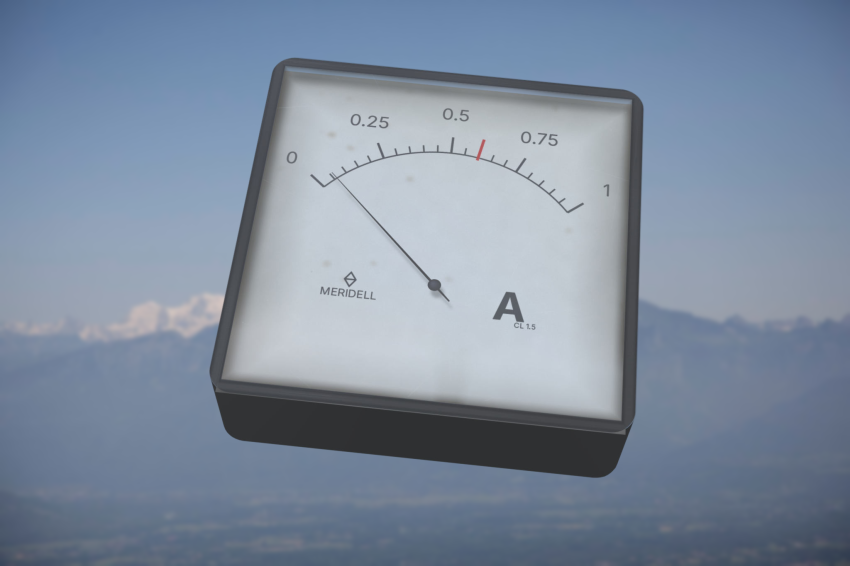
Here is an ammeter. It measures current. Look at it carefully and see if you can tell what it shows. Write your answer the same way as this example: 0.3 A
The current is 0.05 A
